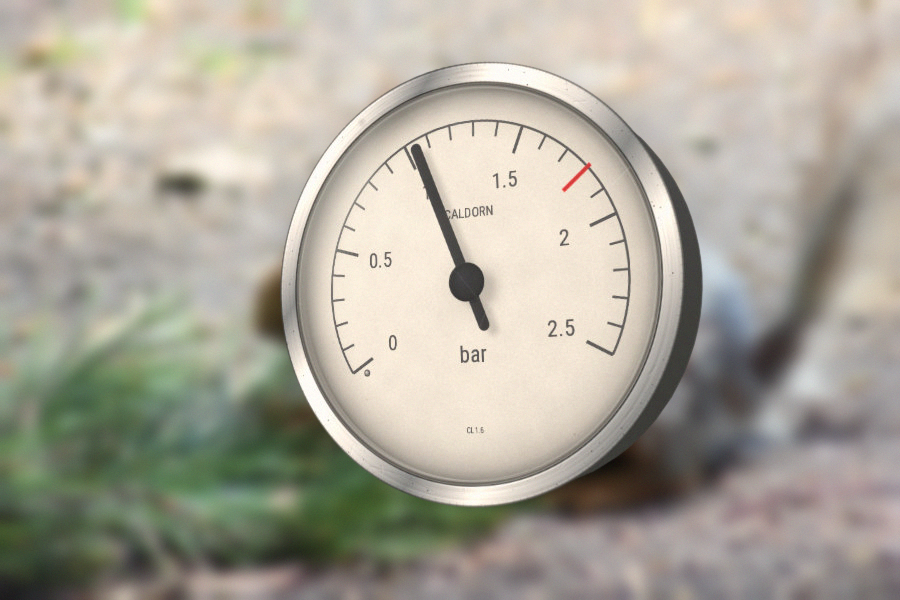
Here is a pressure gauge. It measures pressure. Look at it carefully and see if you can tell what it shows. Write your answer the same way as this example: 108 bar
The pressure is 1.05 bar
